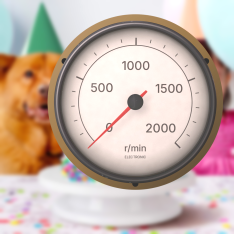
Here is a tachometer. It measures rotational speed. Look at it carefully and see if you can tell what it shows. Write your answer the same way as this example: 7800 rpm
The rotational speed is 0 rpm
